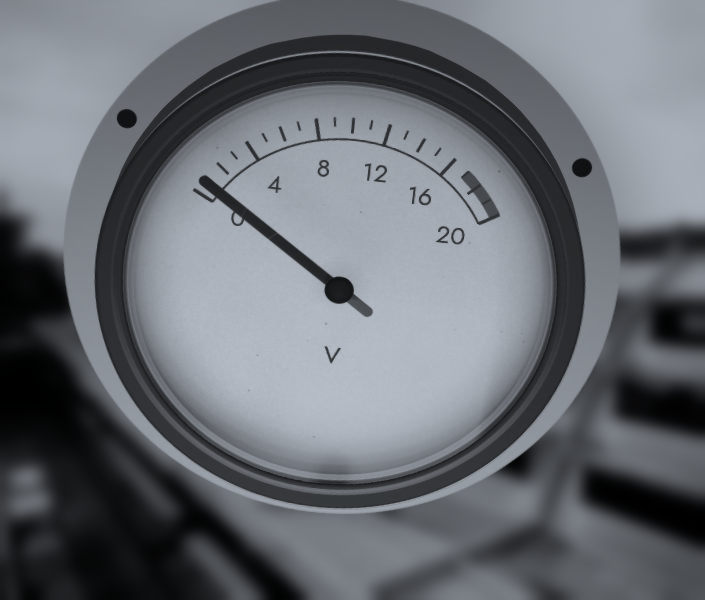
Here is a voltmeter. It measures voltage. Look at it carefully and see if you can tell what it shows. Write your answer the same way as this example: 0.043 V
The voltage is 1 V
